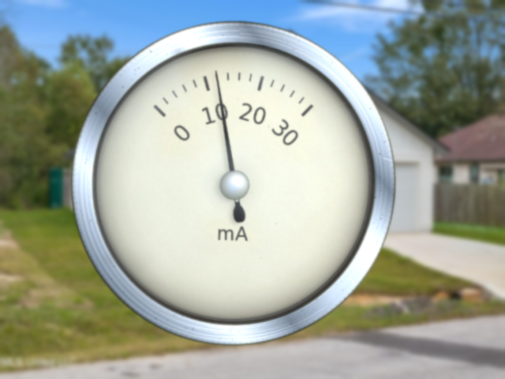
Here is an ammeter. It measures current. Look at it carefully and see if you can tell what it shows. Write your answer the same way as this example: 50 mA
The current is 12 mA
